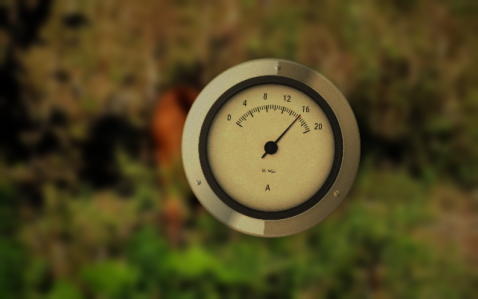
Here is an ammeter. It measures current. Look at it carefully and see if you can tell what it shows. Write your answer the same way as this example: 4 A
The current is 16 A
